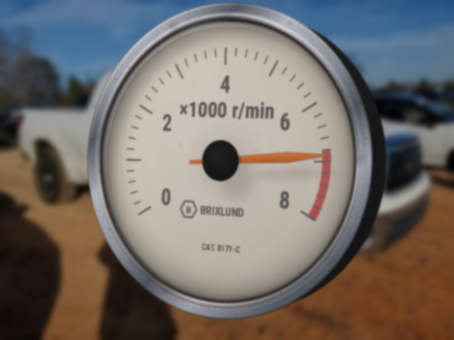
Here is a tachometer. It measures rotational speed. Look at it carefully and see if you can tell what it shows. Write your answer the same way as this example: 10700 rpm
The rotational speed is 6900 rpm
